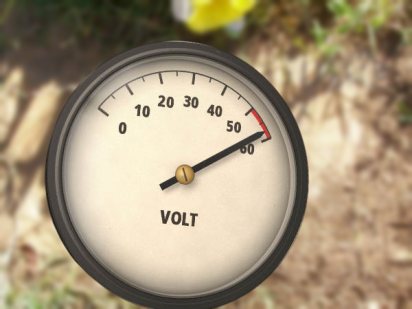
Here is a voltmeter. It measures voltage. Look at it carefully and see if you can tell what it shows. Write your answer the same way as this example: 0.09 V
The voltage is 57.5 V
